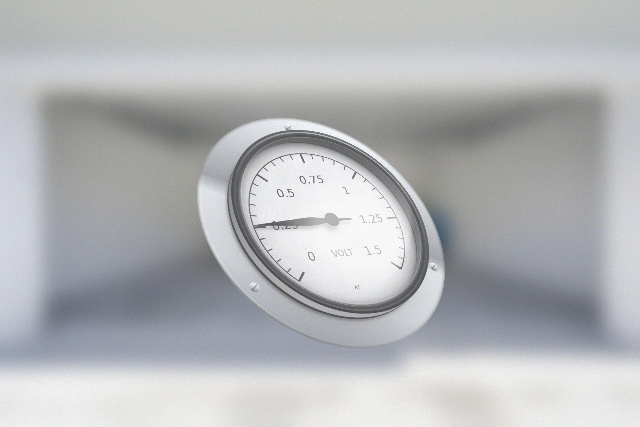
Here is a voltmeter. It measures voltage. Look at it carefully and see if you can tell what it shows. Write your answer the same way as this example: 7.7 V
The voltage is 0.25 V
